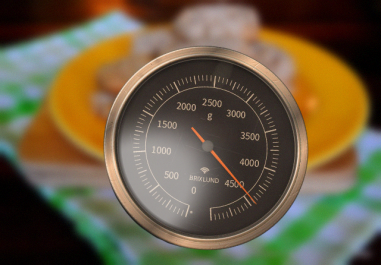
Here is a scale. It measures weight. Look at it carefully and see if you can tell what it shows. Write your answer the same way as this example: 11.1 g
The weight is 4450 g
